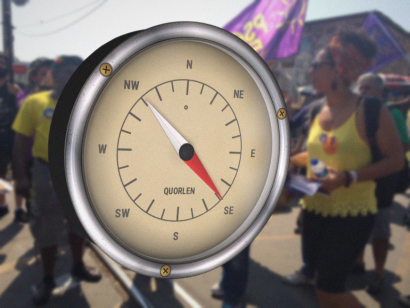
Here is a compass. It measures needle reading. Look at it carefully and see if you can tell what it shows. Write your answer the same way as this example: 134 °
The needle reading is 135 °
